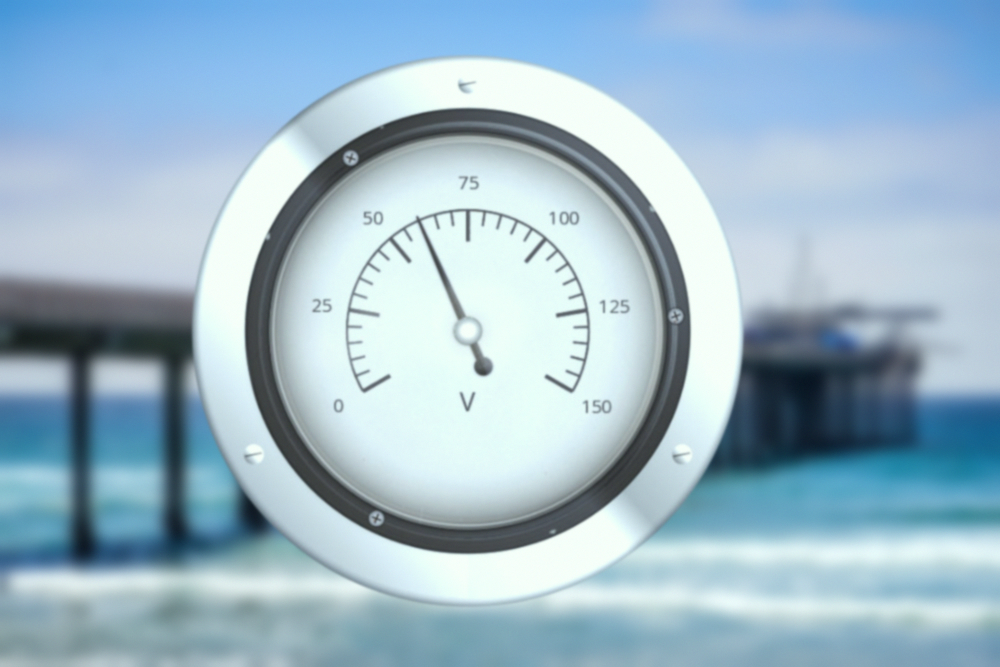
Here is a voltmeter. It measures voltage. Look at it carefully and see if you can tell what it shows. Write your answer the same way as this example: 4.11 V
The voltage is 60 V
